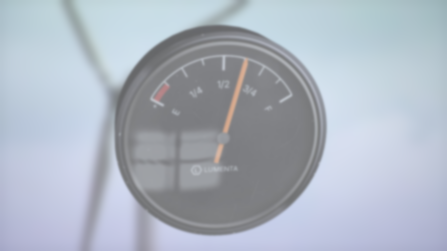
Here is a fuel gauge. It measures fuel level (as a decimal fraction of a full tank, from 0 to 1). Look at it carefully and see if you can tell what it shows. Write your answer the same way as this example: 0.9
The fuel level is 0.625
